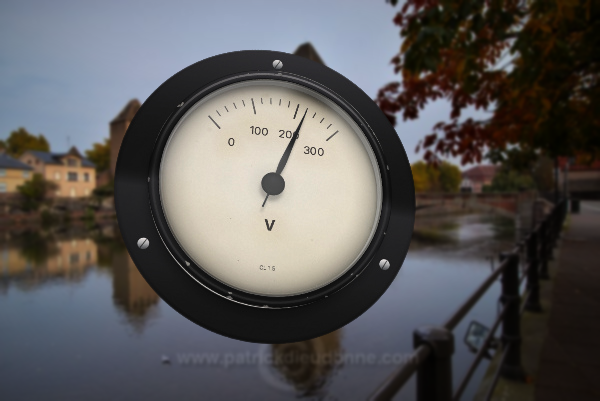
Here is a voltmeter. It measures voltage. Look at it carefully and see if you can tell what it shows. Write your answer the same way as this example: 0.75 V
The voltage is 220 V
